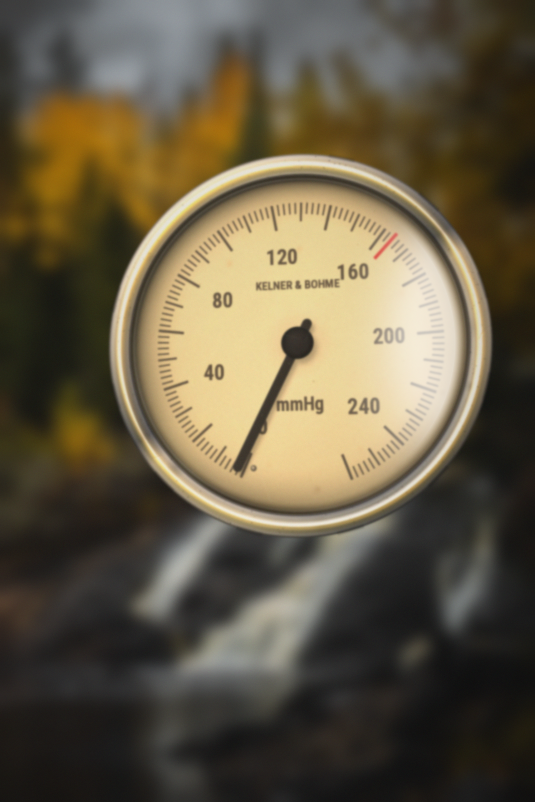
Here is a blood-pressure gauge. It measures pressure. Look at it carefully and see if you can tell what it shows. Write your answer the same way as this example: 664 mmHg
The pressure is 2 mmHg
